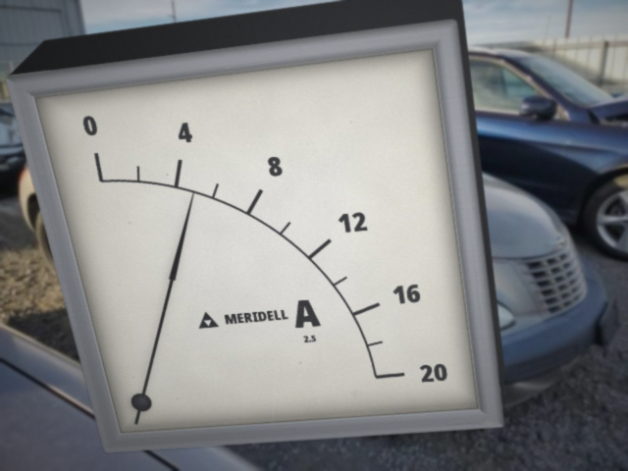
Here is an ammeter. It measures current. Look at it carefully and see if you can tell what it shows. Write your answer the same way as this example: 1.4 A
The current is 5 A
